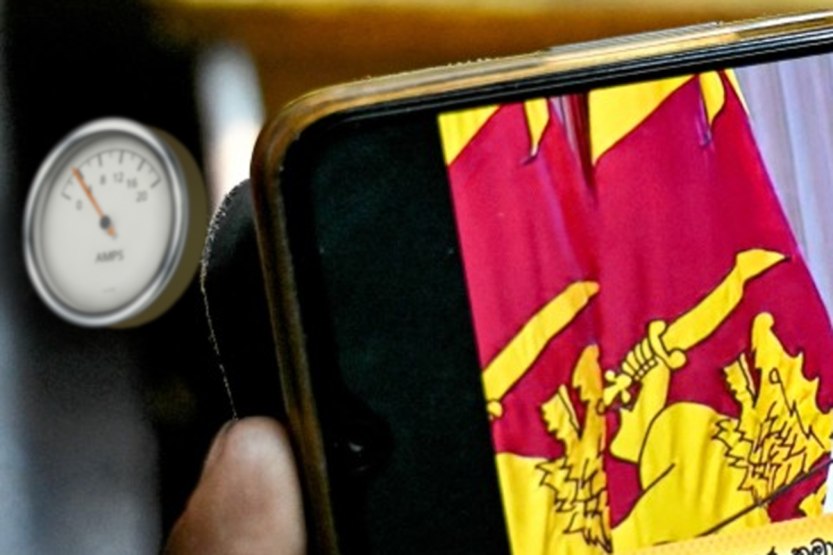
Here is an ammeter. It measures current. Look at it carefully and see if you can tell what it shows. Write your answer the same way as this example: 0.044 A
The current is 4 A
